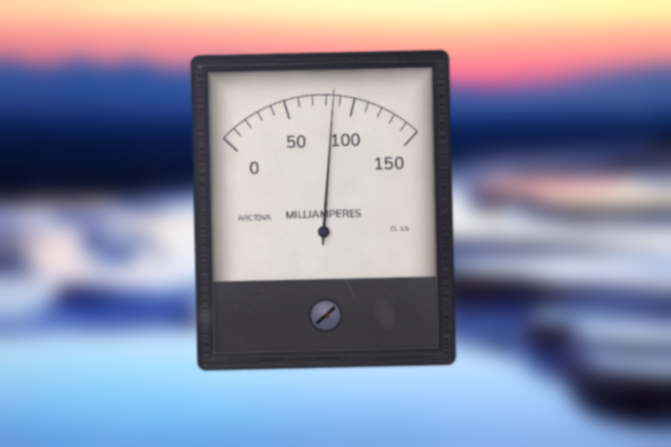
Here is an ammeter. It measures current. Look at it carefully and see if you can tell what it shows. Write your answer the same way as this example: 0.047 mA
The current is 85 mA
